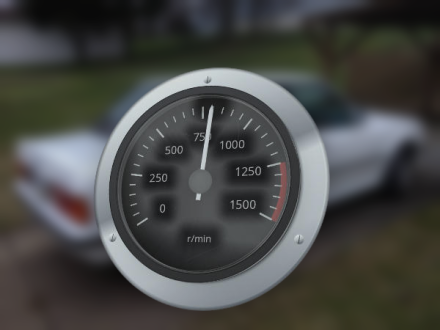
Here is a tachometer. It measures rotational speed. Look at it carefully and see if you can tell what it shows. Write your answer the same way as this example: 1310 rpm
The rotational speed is 800 rpm
